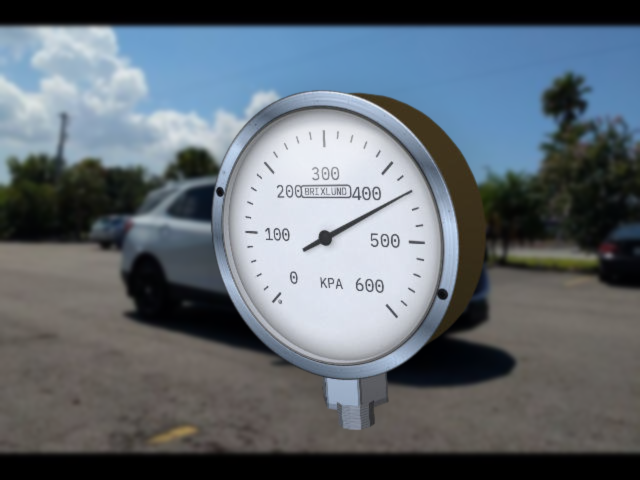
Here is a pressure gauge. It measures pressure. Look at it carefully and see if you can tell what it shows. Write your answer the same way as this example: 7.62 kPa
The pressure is 440 kPa
